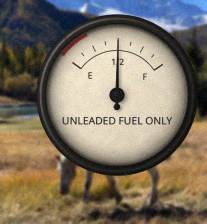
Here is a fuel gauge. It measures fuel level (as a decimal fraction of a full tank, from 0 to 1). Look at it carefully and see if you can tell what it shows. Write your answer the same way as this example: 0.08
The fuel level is 0.5
